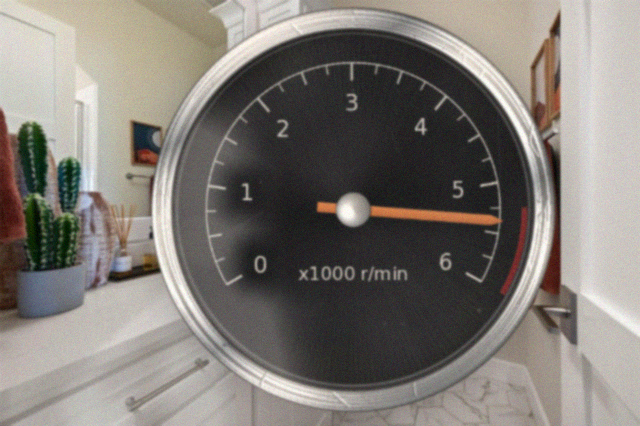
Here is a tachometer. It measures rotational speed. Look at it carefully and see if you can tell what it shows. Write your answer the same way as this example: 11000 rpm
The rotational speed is 5375 rpm
